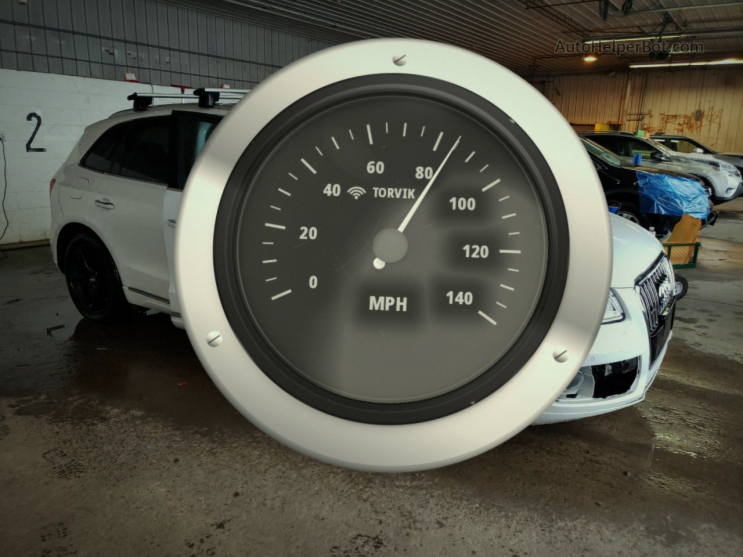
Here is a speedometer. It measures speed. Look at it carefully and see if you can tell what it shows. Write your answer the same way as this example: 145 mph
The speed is 85 mph
